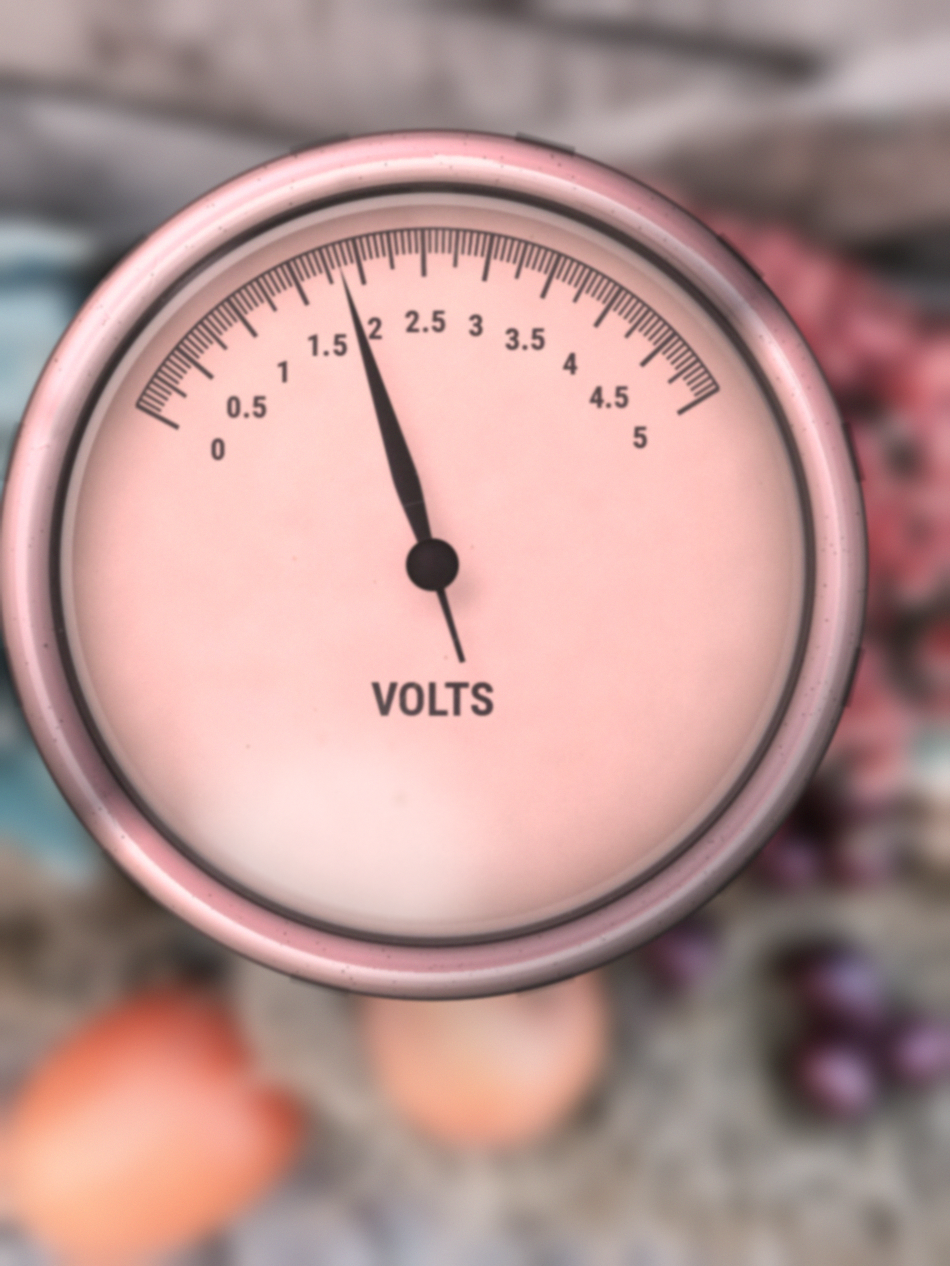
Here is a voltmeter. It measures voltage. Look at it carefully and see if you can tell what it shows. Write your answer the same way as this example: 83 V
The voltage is 1.85 V
